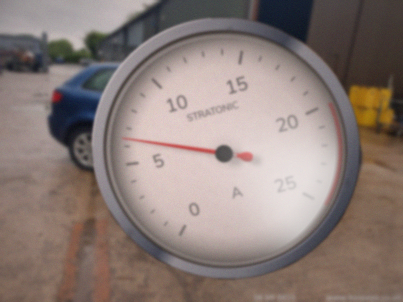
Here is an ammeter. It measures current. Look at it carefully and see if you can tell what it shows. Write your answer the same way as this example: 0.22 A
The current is 6.5 A
